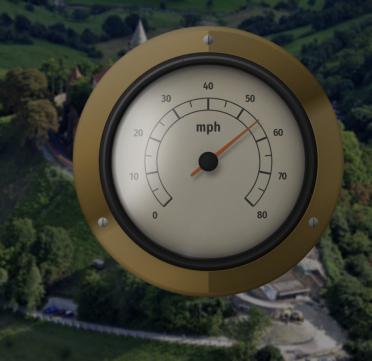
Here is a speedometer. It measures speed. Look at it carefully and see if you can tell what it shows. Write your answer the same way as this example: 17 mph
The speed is 55 mph
